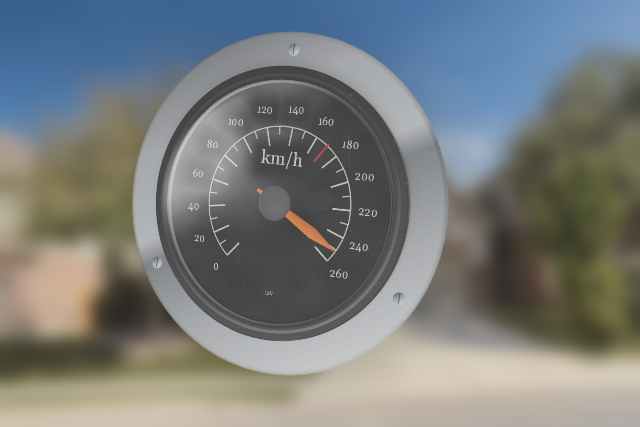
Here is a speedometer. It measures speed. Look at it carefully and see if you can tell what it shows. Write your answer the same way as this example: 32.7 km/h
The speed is 250 km/h
